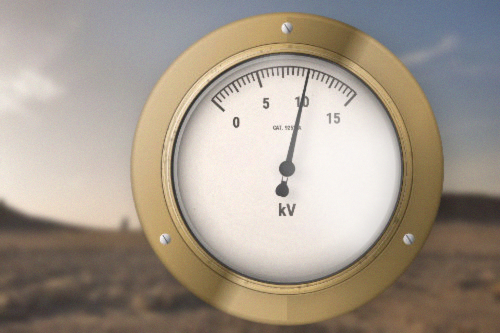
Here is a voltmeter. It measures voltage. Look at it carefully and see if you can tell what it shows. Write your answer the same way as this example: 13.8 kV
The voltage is 10 kV
